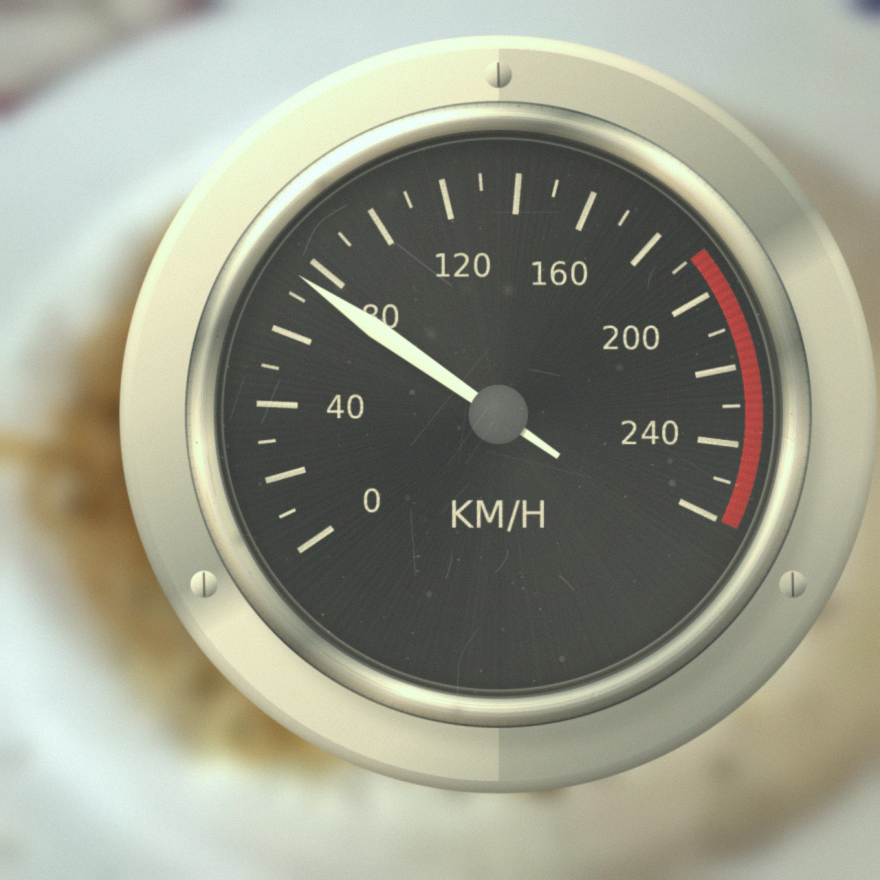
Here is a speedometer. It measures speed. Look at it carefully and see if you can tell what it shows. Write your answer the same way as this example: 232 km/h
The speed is 75 km/h
